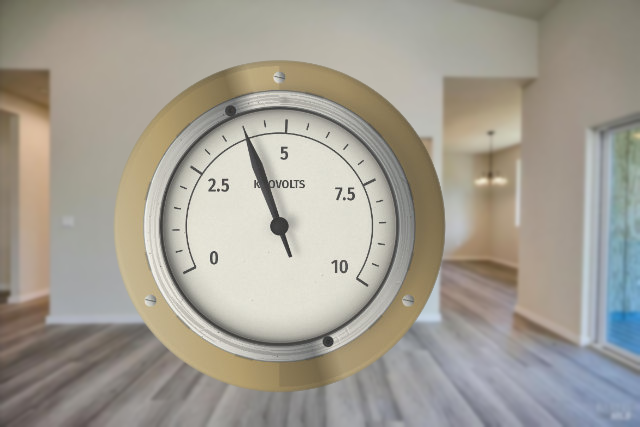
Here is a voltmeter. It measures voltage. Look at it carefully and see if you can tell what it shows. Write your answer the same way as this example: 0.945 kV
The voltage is 4 kV
